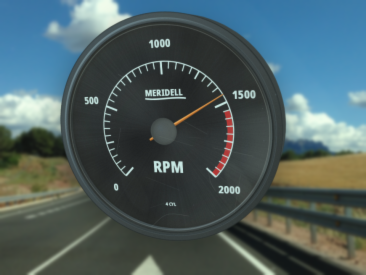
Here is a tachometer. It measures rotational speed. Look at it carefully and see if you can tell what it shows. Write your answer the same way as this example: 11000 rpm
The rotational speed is 1450 rpm
